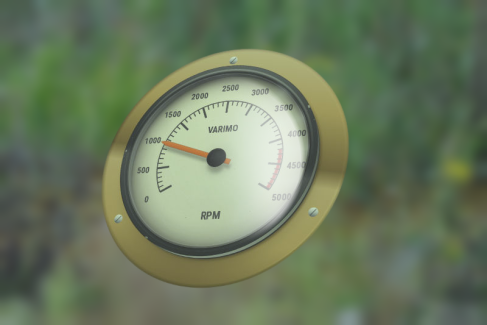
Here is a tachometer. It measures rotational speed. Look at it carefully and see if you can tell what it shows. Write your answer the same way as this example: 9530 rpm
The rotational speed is 1000 rpm
